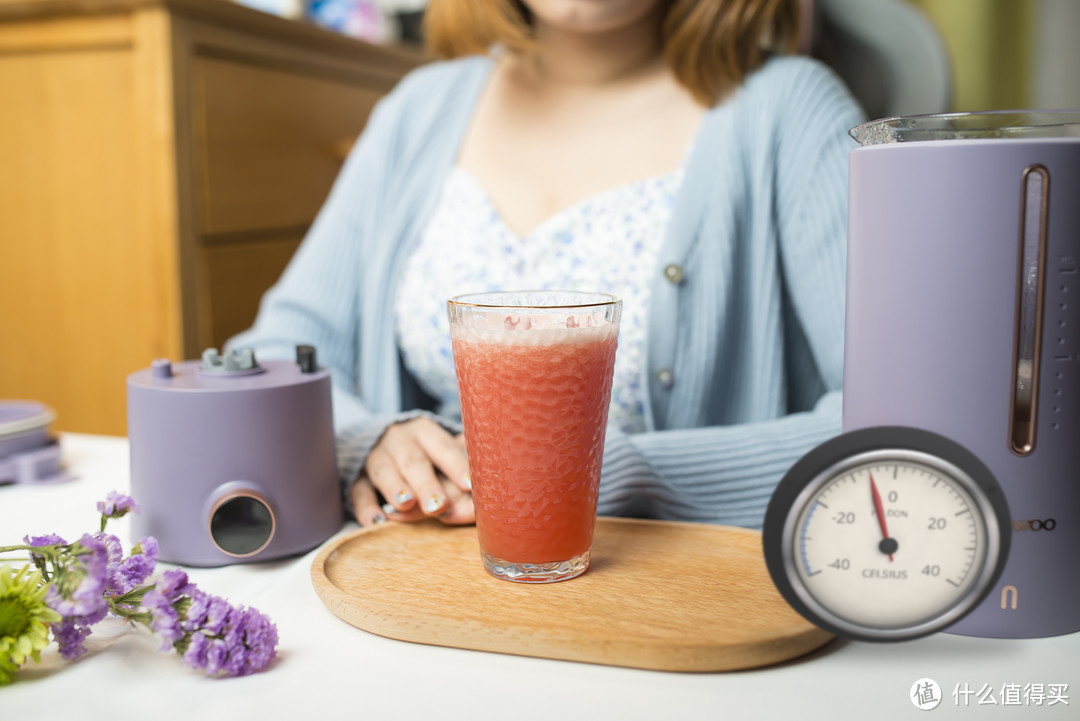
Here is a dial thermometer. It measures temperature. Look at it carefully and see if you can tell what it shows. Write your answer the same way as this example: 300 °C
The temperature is -6 °C
